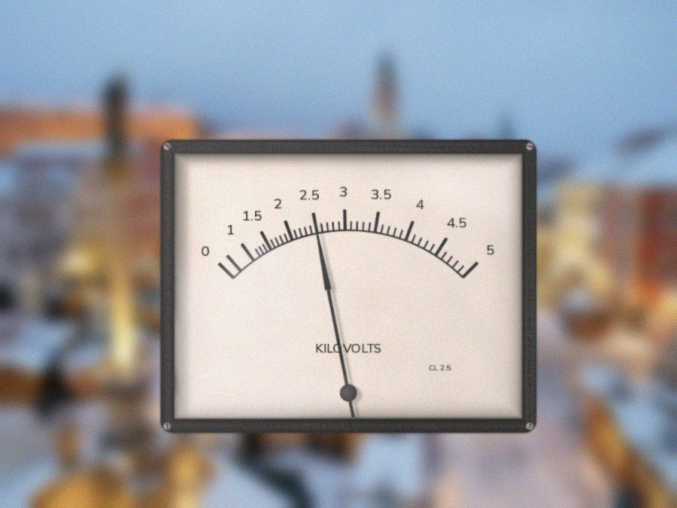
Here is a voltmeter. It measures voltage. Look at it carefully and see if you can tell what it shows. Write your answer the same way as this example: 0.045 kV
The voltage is 2.5 kV
